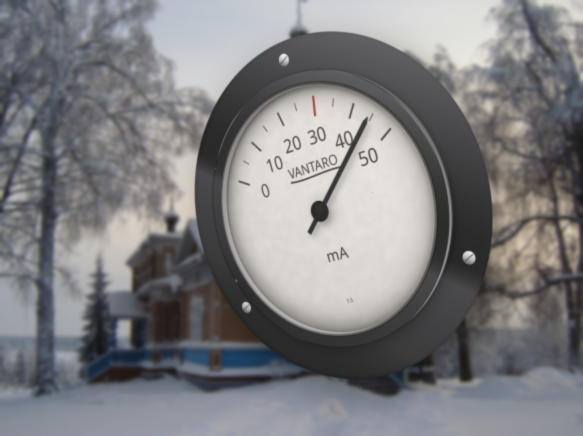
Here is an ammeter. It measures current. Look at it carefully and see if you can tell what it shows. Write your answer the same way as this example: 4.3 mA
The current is 45 mA
